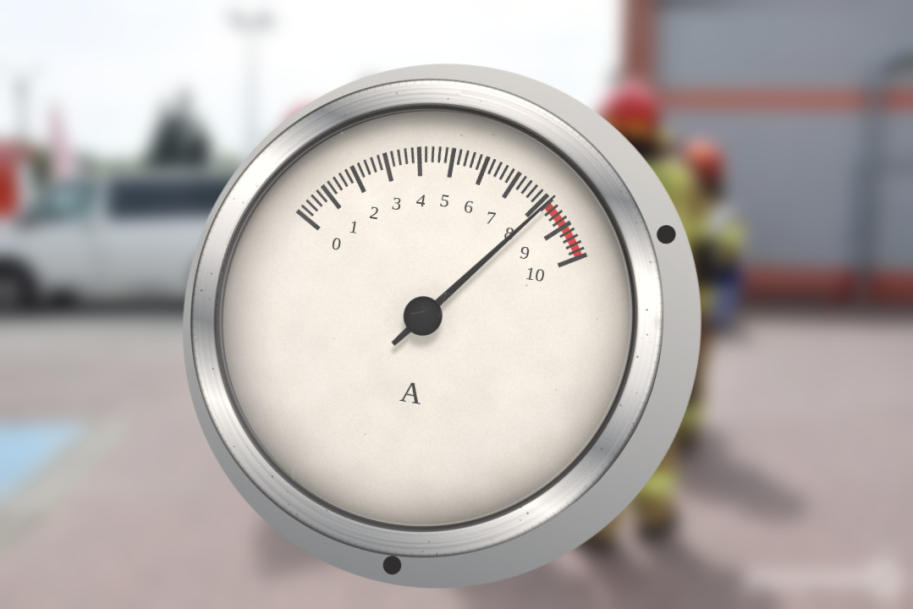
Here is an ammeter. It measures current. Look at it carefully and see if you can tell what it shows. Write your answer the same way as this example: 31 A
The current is 8.2 A
